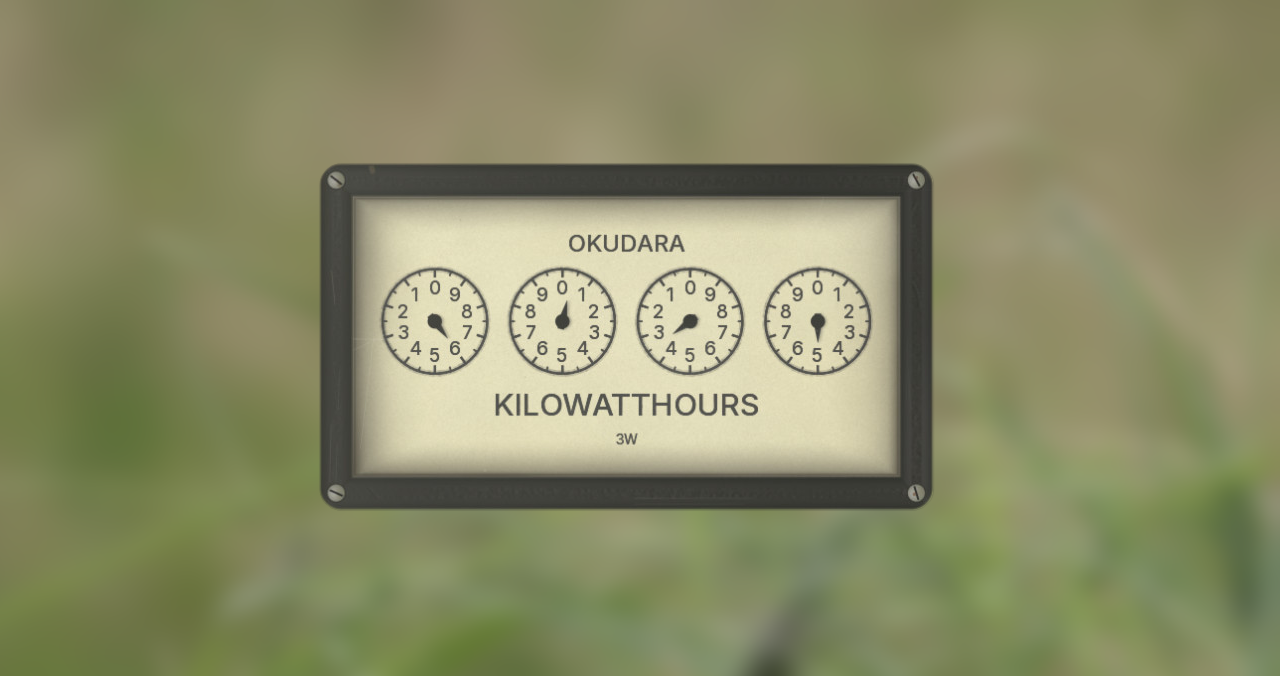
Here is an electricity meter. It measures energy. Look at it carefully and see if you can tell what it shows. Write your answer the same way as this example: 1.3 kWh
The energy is 6035 kWh
